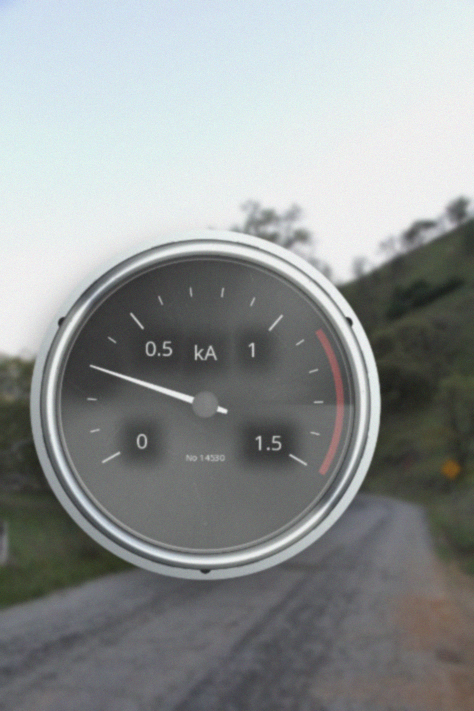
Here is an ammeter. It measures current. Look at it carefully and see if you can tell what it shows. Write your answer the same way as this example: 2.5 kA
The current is 0.3 kA
